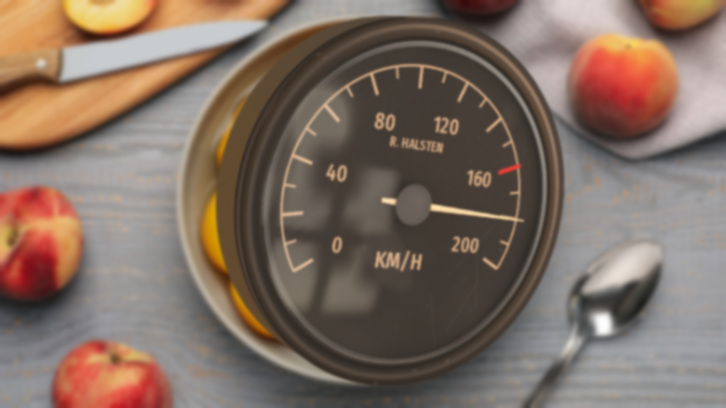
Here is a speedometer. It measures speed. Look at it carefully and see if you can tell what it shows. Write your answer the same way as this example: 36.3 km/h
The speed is 180 km/h
